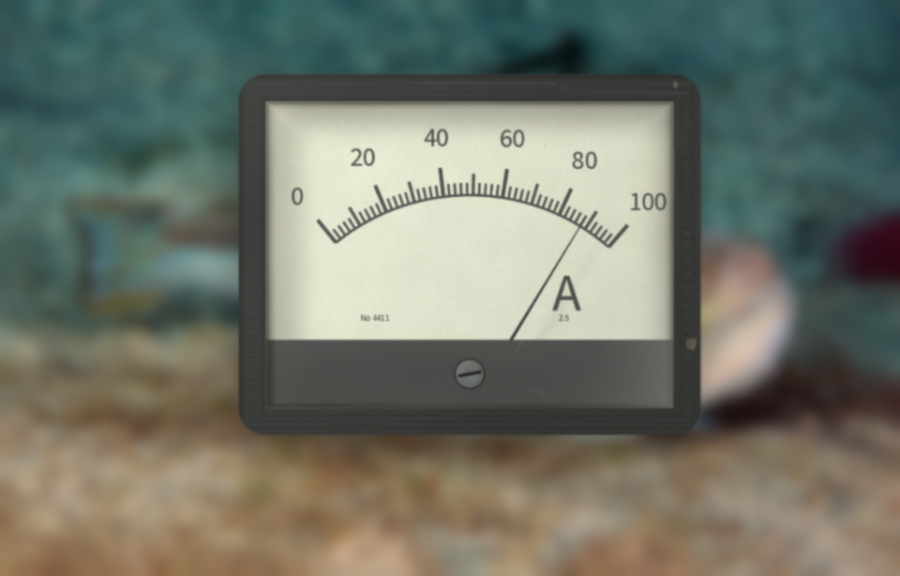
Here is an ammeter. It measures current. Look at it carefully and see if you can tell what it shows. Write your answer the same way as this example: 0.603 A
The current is 88 A
